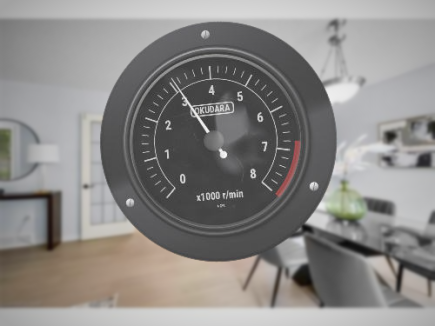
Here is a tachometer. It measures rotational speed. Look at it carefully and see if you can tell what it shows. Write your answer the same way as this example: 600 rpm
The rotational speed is 3100 rpm
